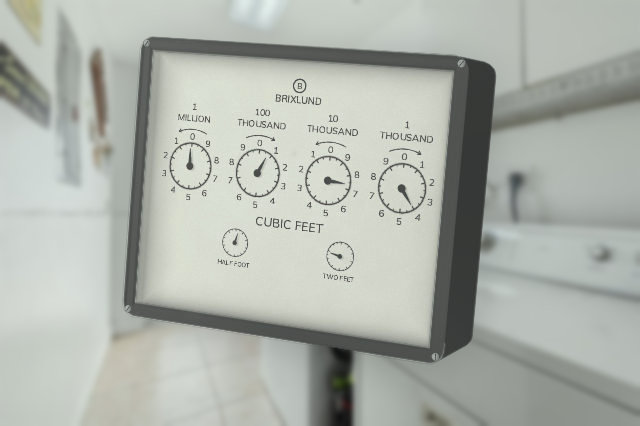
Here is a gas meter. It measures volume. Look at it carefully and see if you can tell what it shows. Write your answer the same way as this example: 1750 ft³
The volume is 7400 ft³
